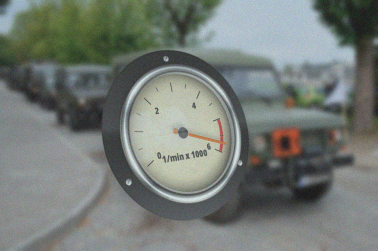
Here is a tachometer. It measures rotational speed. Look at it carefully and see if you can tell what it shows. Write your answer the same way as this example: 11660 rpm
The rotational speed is 5750 rpm
